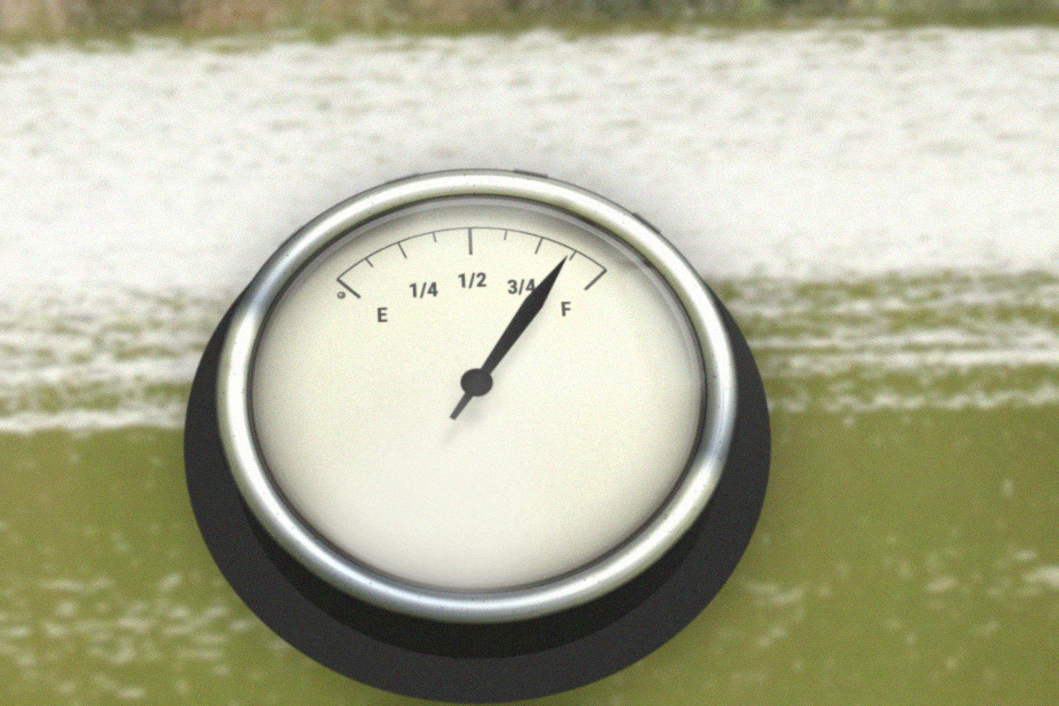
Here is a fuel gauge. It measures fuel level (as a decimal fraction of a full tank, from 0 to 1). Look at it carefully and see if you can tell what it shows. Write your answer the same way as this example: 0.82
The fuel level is 0.875
